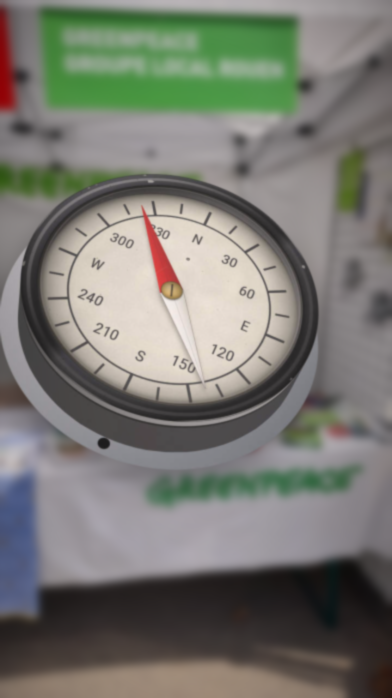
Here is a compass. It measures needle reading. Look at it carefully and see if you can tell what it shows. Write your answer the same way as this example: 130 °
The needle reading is 322.5 °
